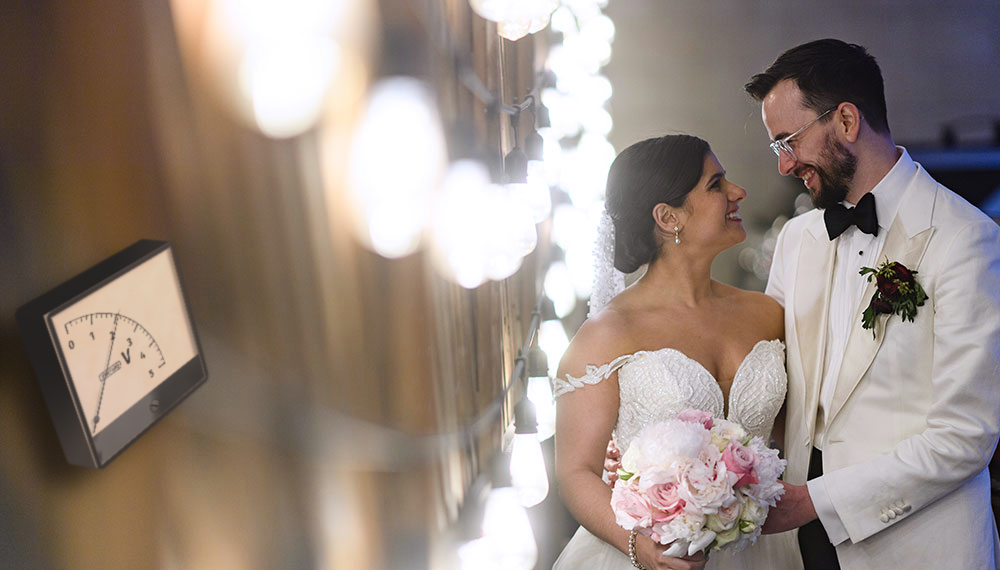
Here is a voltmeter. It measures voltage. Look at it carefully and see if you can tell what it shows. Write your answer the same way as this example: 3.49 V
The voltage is 2 V
